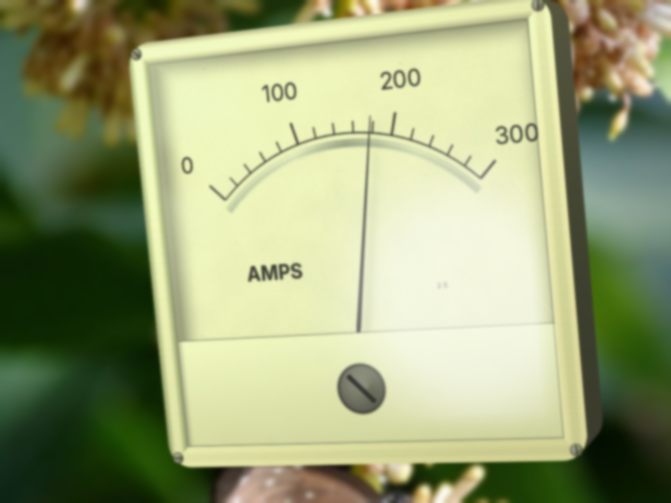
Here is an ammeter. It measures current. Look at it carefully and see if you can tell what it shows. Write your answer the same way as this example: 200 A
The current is 180 A
